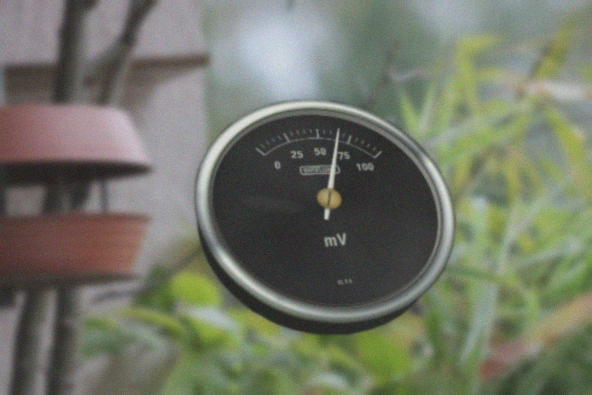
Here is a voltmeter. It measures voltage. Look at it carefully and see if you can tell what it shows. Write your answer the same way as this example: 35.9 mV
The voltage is 65 mV
